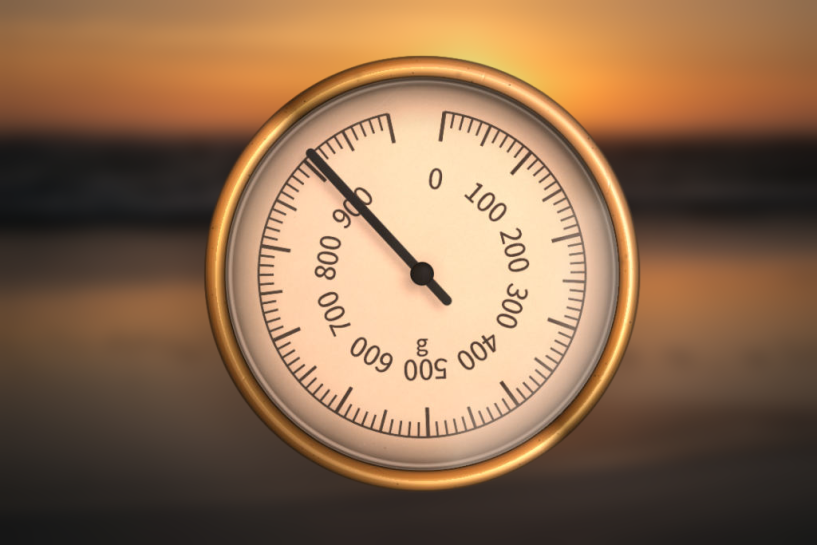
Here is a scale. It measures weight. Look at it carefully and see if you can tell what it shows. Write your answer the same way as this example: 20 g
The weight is 910 g
